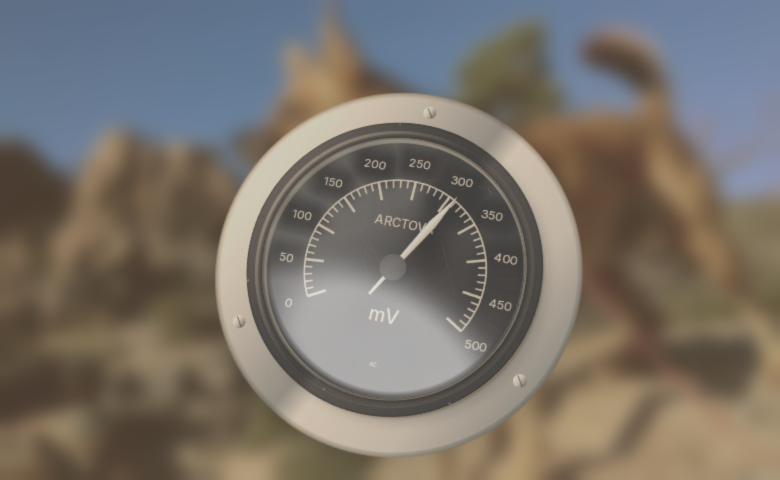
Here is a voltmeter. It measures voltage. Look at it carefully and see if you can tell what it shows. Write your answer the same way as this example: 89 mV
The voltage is 310 mV
